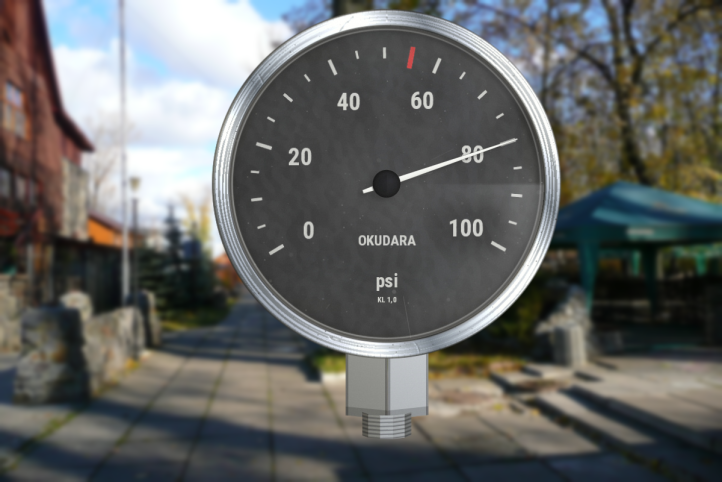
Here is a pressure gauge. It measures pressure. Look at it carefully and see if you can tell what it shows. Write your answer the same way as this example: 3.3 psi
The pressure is 80 psi
